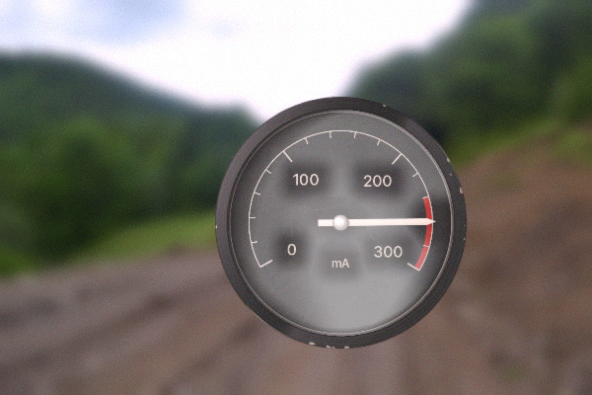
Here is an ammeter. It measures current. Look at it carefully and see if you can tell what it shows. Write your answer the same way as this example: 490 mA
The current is 260 mA
